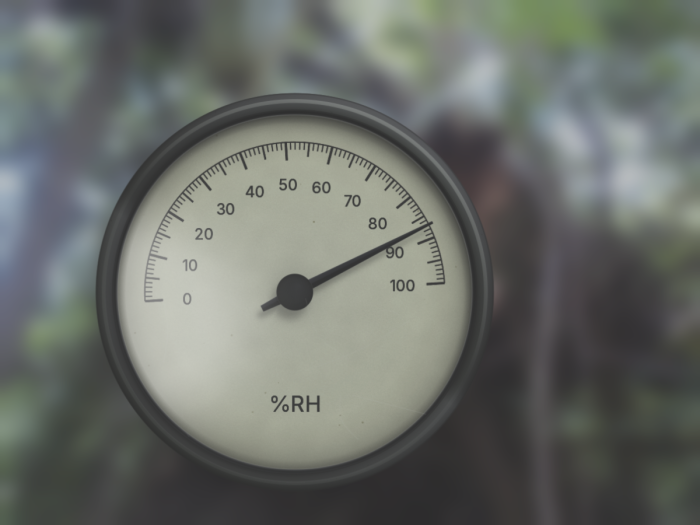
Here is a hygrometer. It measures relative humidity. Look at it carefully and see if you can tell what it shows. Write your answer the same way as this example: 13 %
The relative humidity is 87 %
